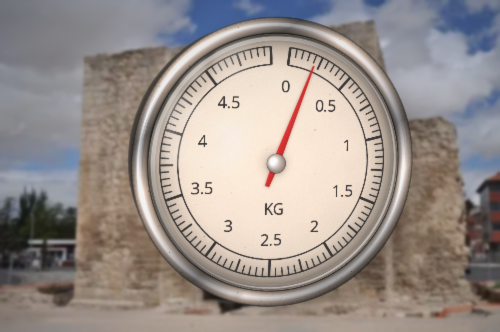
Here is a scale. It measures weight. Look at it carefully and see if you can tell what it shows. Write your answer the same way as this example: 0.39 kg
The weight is 0.2 kg
